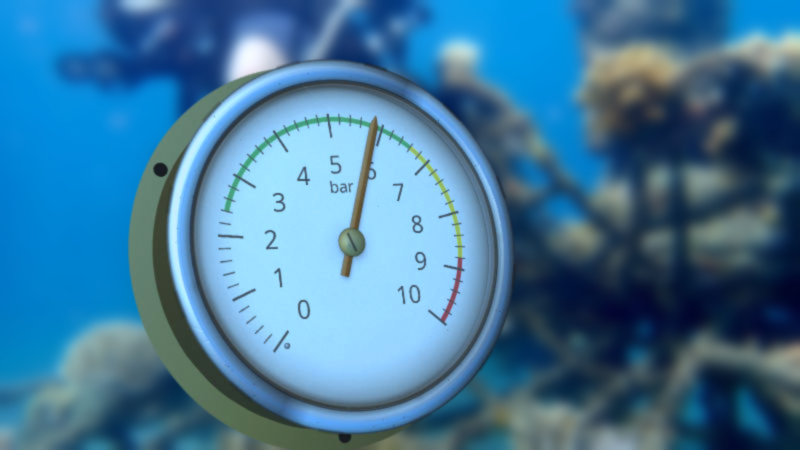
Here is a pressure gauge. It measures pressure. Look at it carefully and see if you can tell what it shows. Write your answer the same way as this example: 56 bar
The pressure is 5.8 bar
